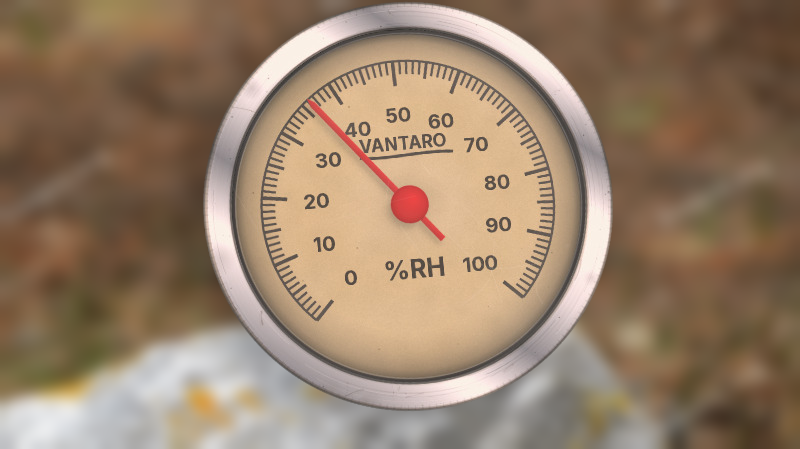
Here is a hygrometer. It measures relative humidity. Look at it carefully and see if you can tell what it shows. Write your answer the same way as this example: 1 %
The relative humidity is 36 %
